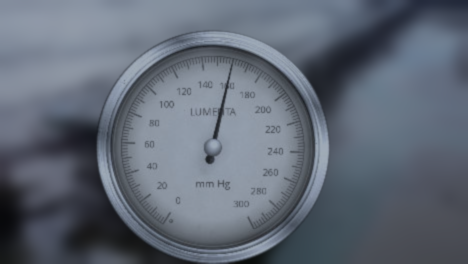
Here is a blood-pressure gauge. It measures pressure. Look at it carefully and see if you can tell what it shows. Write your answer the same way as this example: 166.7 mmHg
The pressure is 160 mmHg
